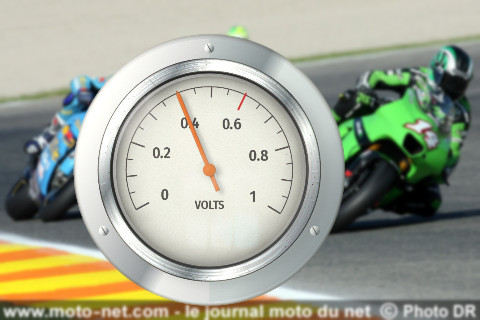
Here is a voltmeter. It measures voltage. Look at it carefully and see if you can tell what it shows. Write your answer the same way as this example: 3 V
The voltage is 0.4 V
